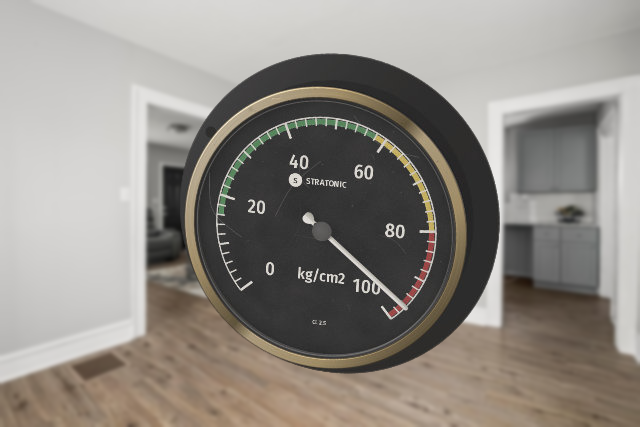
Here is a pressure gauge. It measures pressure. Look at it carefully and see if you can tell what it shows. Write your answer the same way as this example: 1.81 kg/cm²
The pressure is 96 kg/cm²
